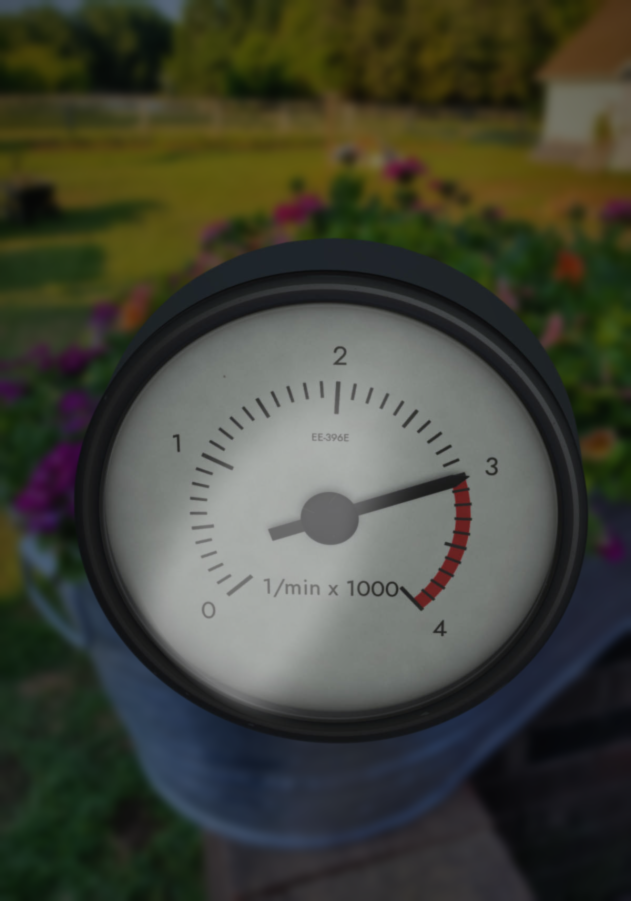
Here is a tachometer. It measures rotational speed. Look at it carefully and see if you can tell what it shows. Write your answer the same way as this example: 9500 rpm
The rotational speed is 3000 rpm
